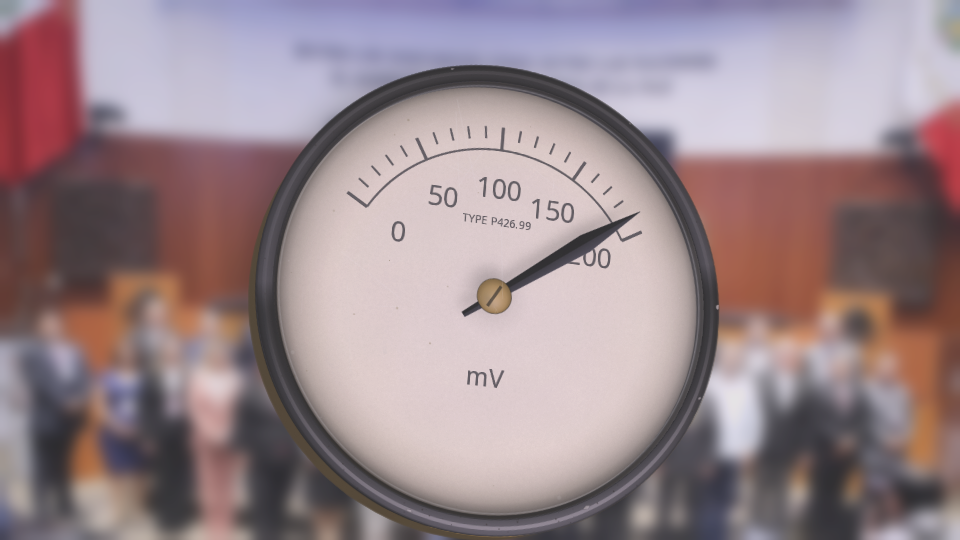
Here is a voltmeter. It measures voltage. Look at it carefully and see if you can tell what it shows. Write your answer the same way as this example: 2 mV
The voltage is 190 mV
